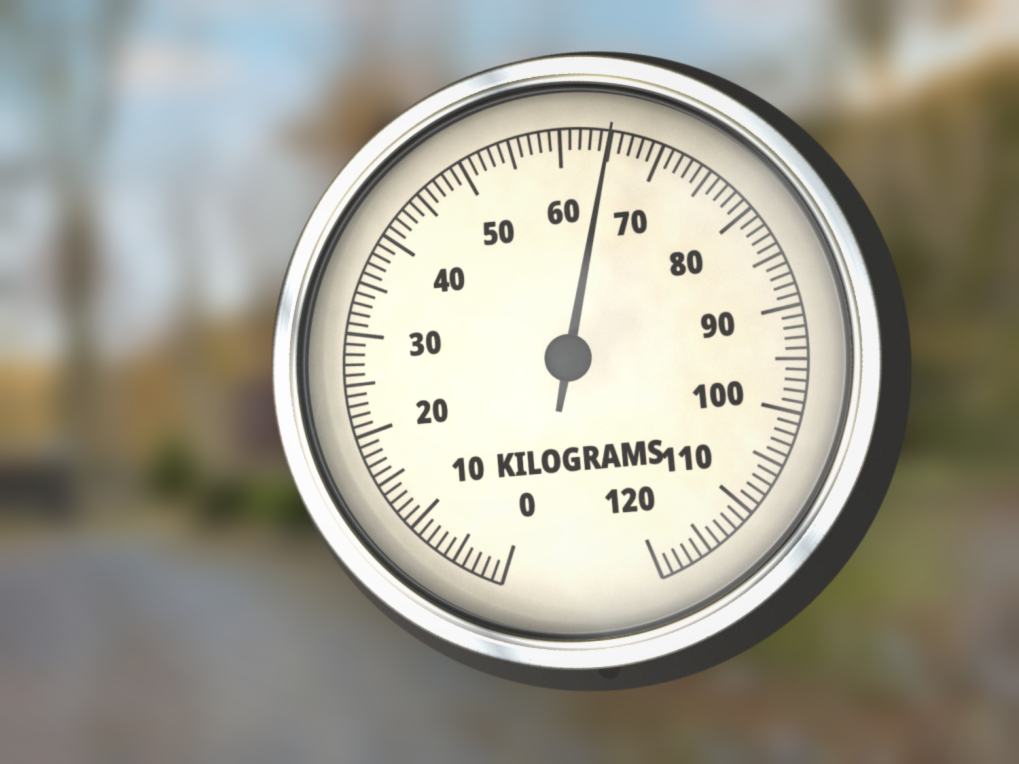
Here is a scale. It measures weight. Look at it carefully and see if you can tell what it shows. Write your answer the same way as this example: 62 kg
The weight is 65 kg
